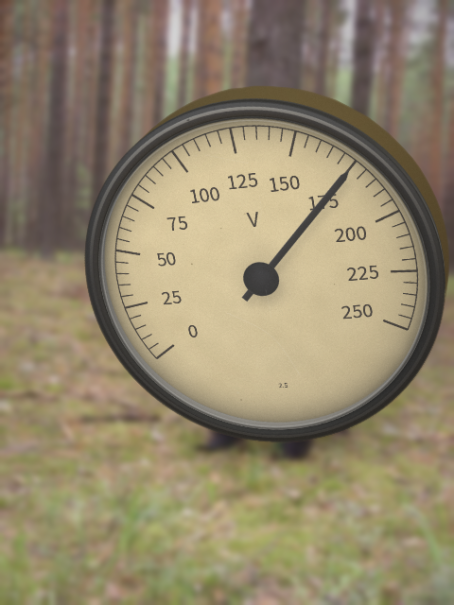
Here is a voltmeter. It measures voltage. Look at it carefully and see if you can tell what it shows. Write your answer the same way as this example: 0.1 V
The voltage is 175 V
